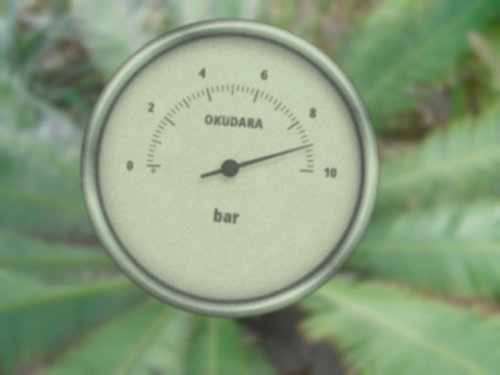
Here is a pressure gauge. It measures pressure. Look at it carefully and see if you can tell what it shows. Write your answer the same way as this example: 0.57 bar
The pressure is 9 bar
